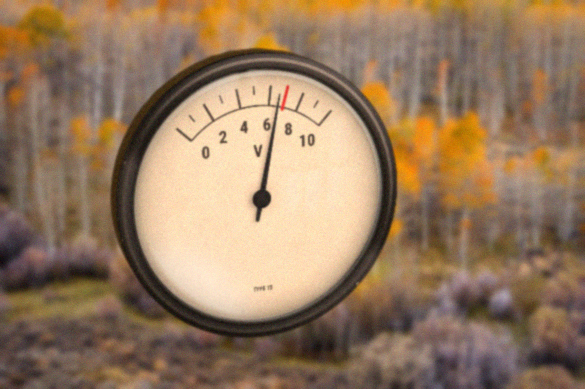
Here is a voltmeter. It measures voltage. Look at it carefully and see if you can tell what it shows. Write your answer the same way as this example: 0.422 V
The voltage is 6.5 V
